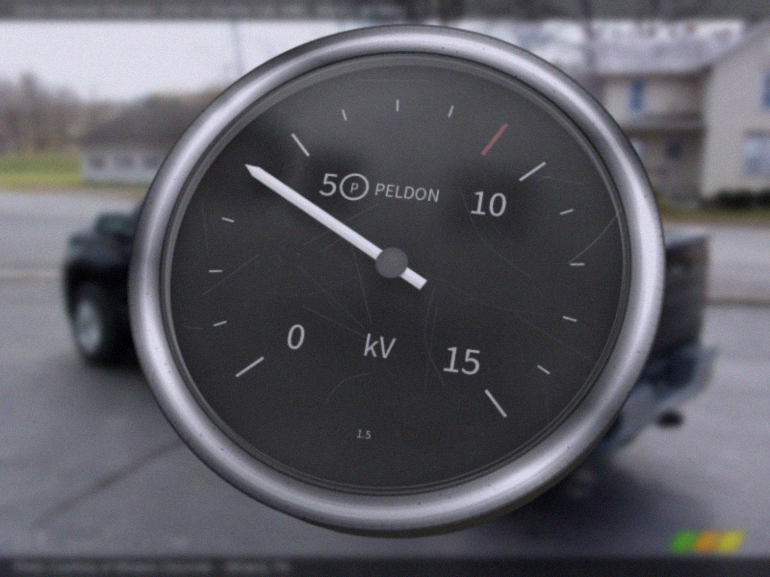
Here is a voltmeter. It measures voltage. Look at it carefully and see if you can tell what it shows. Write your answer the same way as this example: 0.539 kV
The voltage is 4 kV
